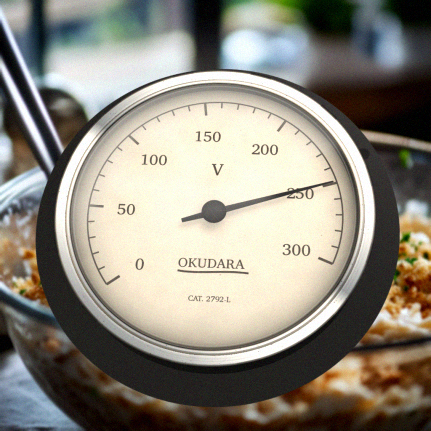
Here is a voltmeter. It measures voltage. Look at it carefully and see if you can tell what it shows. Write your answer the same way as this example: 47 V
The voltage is 250 V
